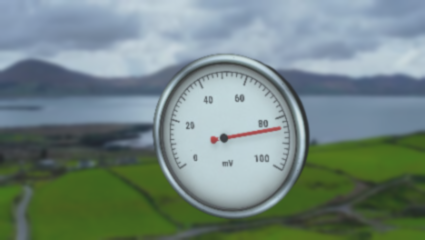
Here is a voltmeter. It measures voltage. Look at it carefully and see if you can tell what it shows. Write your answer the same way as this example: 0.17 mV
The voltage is 84 mV
